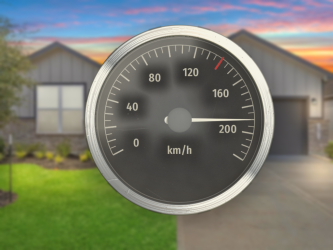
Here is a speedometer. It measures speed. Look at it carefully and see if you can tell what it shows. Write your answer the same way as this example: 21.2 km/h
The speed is 190 km/h
